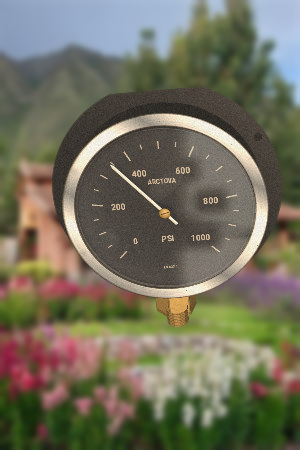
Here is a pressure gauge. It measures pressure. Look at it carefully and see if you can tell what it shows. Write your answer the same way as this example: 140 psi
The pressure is 350 psi
